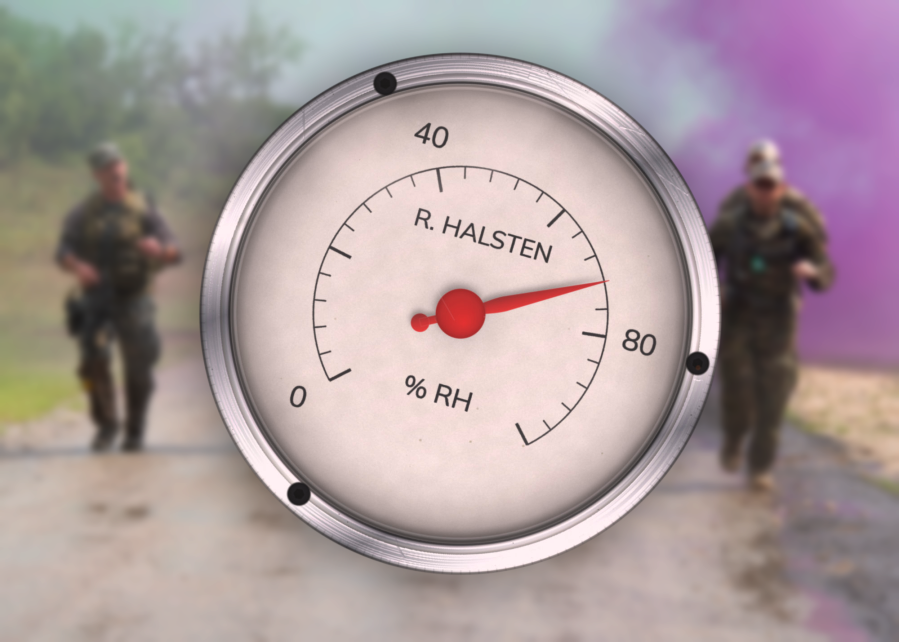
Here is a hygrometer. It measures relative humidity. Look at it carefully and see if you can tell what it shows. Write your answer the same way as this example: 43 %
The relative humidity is 72 %
